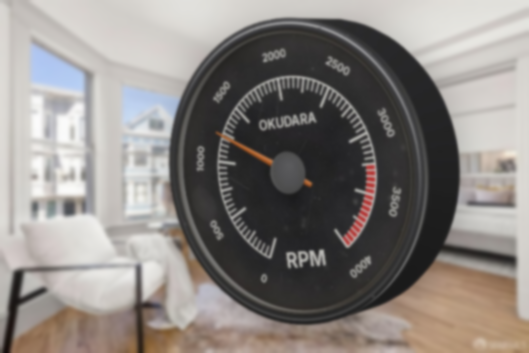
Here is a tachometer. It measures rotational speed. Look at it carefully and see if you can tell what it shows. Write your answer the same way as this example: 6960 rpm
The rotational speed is 1250 rpm
